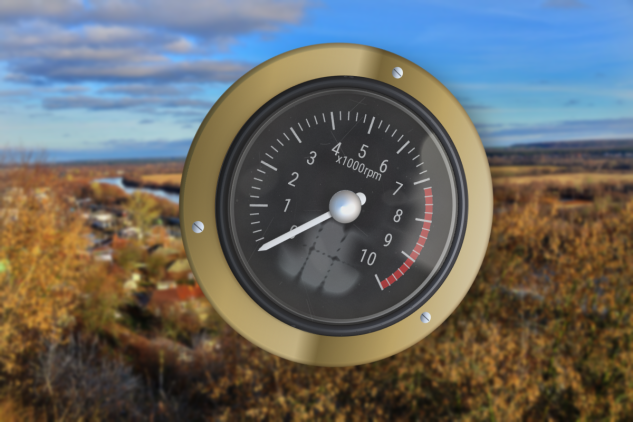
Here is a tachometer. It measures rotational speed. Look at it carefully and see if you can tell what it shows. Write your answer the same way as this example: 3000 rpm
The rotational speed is 0 rpm
